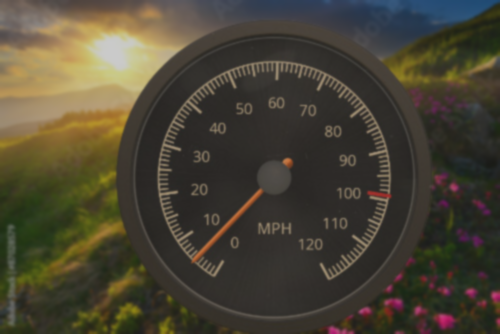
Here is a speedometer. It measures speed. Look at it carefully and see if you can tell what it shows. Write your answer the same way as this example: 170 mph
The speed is 5 mph
